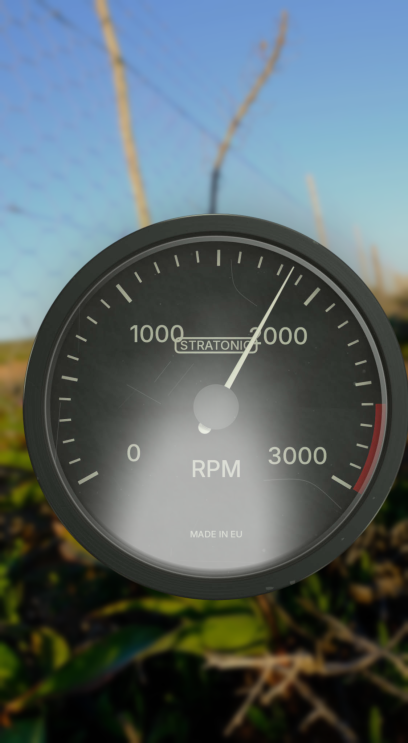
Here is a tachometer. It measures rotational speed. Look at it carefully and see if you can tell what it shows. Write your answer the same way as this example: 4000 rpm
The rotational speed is 1850 rpm
